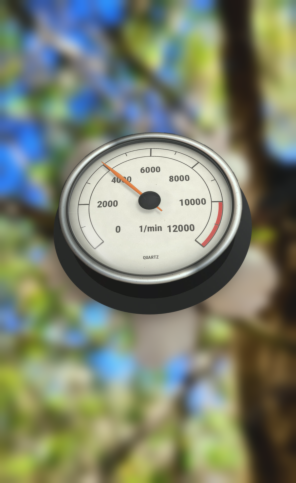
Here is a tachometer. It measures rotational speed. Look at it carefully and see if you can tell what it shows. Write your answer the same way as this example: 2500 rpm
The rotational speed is 4000 rpm
